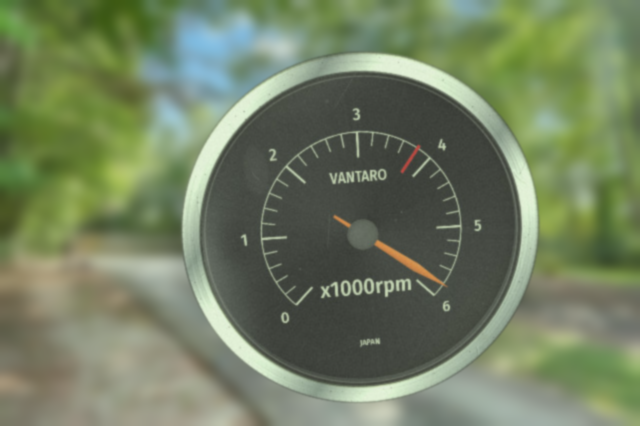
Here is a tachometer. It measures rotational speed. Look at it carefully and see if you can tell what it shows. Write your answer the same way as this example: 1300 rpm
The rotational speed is 5800 rpm
